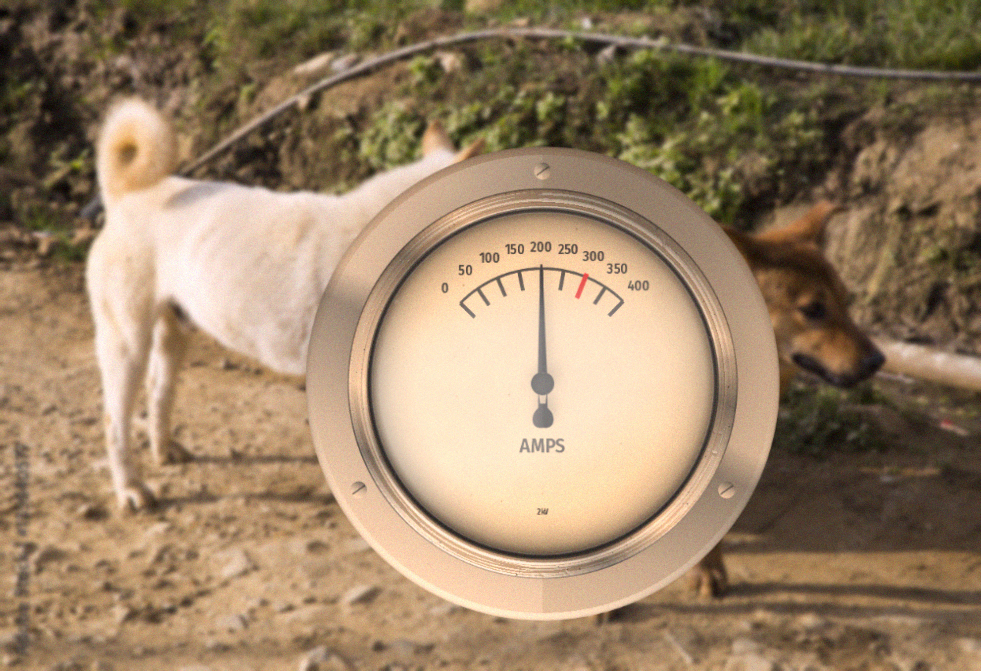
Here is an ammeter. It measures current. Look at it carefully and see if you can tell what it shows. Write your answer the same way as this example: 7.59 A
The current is 200 A
